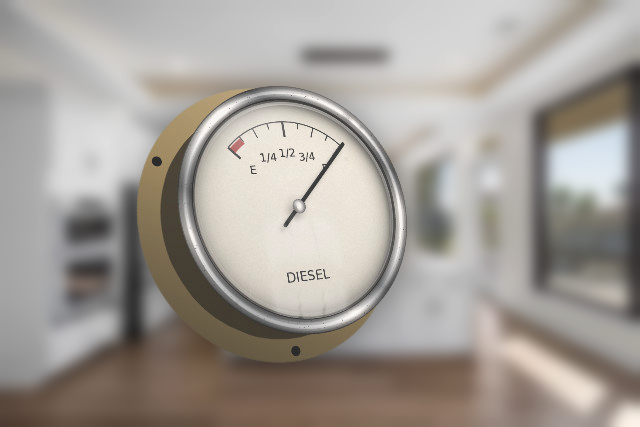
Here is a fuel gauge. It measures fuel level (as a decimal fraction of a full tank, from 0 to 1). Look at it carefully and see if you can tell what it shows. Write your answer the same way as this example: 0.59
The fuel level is 1
